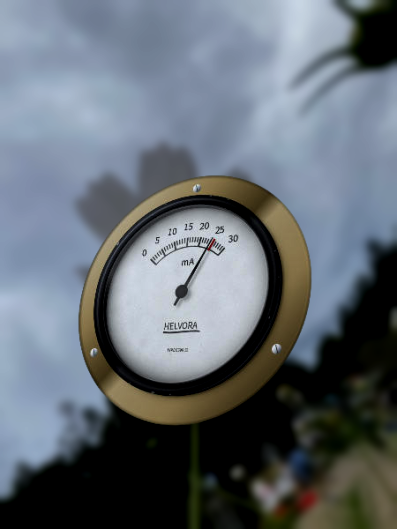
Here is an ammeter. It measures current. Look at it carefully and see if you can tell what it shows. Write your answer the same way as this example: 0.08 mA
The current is 25 mA
